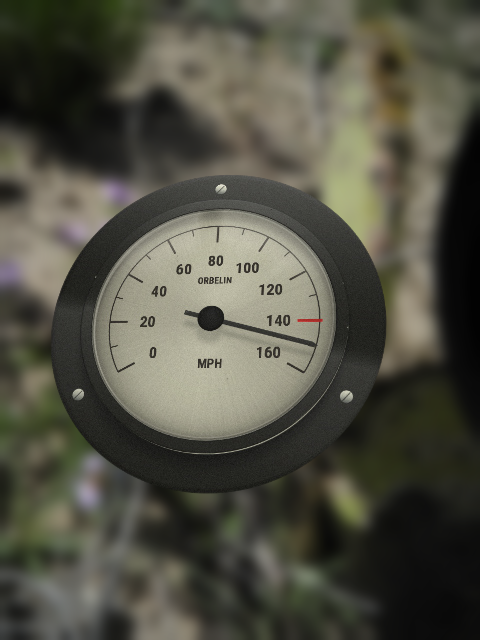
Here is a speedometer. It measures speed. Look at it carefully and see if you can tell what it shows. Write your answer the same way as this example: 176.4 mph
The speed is 150 mph
